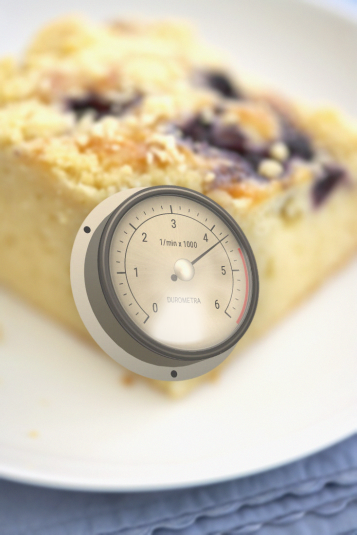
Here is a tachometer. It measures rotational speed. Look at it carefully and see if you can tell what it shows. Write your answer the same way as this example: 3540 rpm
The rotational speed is 4300 rpm
